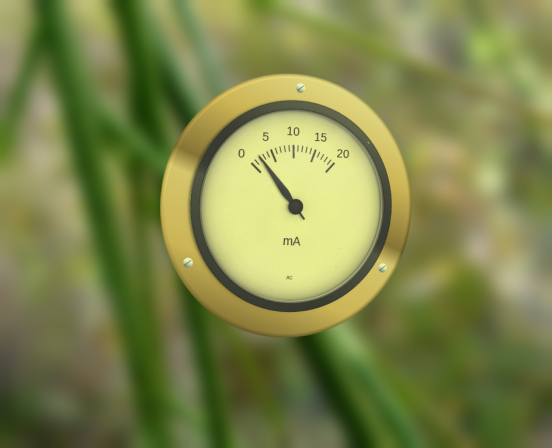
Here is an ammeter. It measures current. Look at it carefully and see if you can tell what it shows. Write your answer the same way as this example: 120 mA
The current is 2 mA
